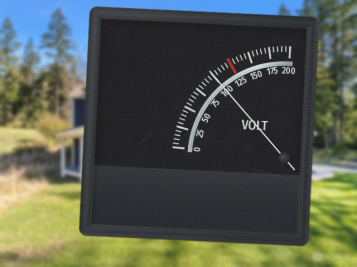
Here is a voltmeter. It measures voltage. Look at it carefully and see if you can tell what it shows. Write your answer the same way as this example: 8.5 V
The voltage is 100 V
